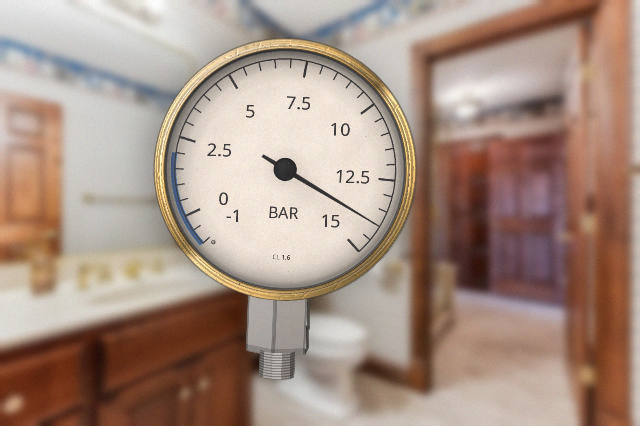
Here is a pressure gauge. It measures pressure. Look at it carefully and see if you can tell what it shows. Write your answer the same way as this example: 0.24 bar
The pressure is 14 bar
